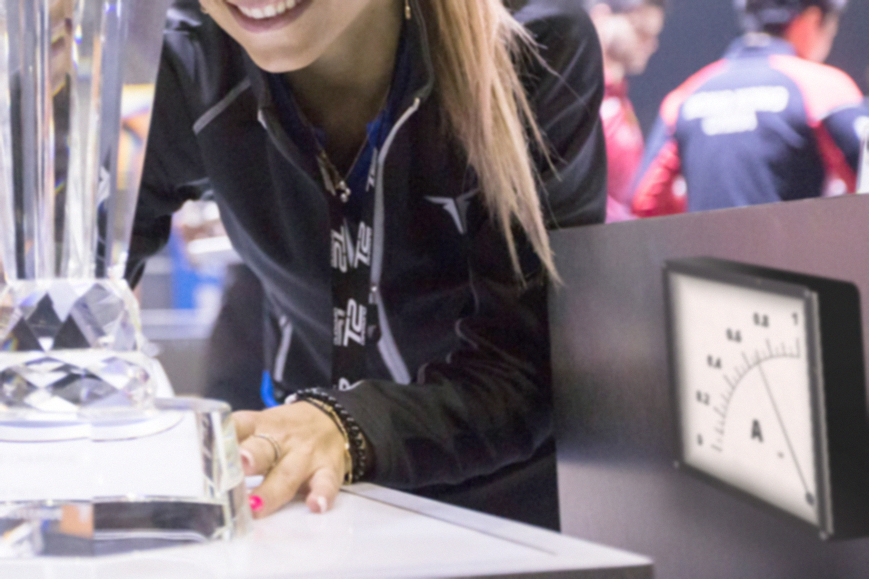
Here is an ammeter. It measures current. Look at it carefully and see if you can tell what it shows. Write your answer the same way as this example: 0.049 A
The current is 0.7 A
